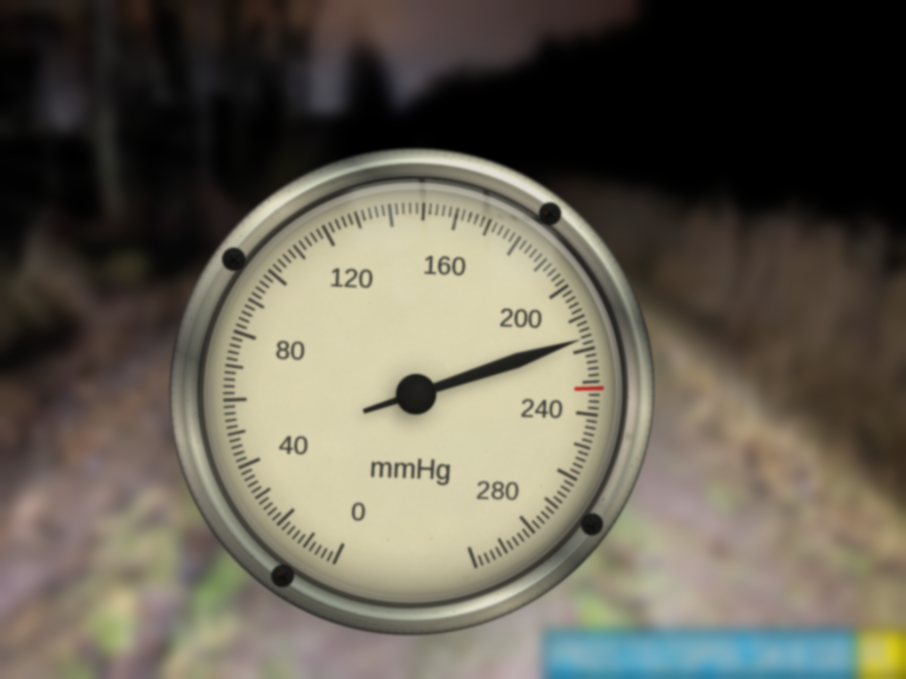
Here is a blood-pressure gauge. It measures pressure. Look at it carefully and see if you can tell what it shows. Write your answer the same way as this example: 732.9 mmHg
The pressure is 216 mmHg
